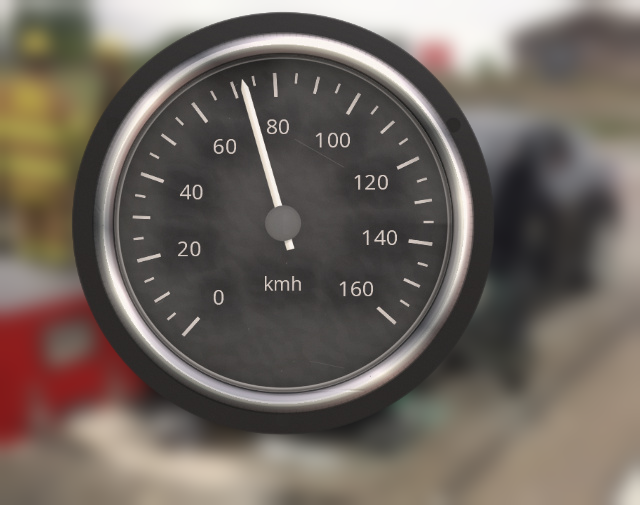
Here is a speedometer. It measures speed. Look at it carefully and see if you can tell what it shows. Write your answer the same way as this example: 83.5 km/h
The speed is 72.5 km/h
